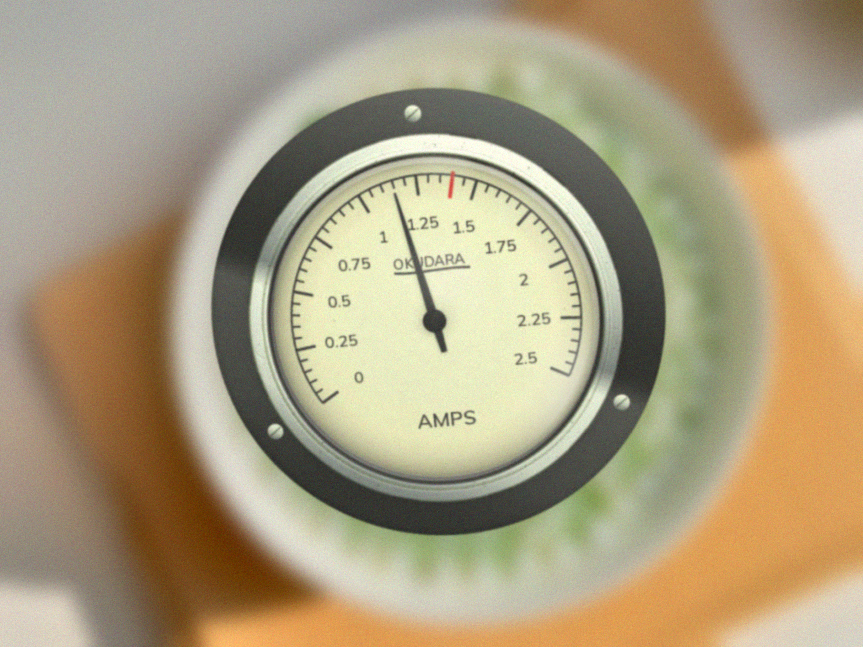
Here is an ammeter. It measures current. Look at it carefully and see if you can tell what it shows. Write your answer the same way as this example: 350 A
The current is 1.15 A
